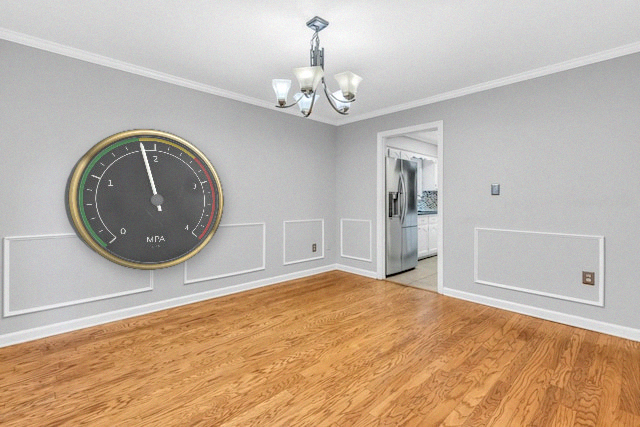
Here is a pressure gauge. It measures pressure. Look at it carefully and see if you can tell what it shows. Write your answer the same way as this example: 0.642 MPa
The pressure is 1.8 MPa
